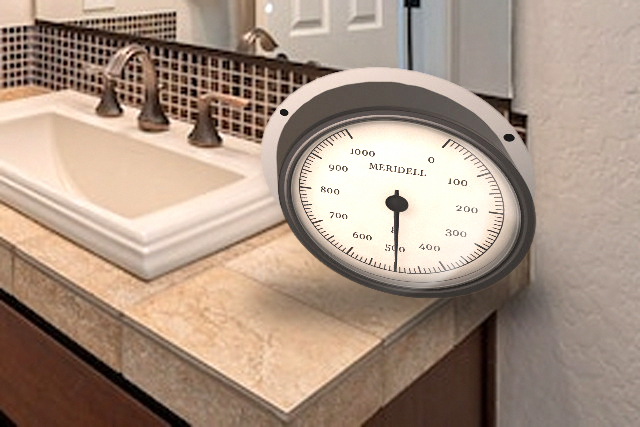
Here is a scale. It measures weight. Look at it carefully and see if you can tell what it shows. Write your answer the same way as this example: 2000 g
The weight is 500 g
